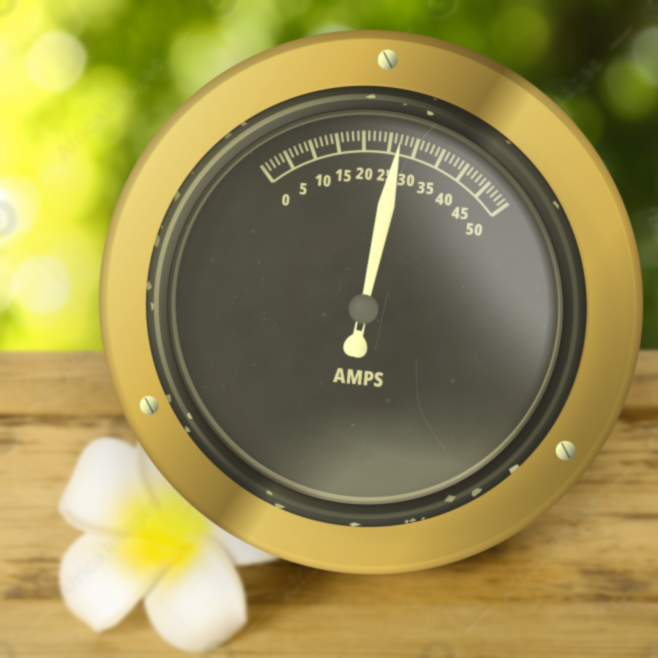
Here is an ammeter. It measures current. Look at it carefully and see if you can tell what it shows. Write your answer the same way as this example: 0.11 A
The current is 27 A
